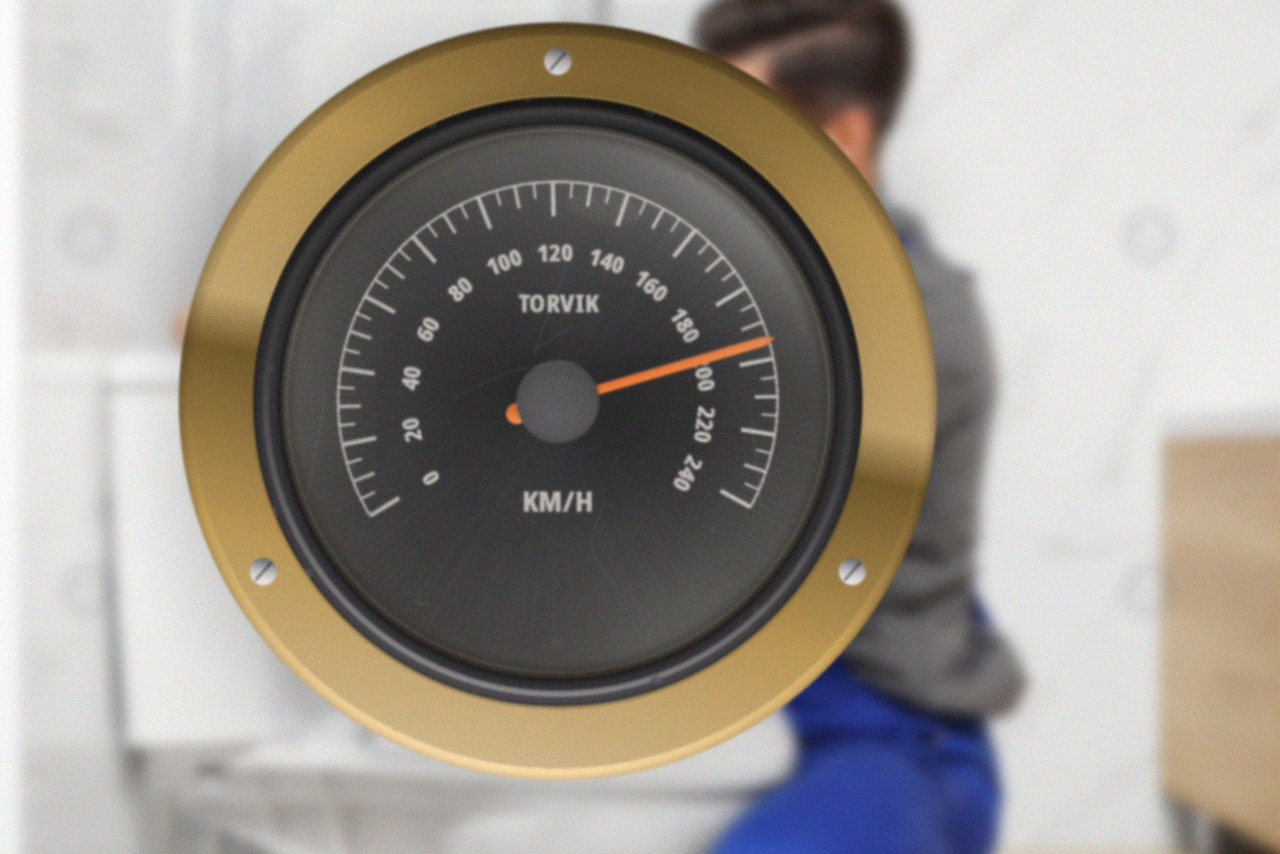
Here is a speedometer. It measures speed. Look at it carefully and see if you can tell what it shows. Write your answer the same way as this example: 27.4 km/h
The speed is 195 km/h
